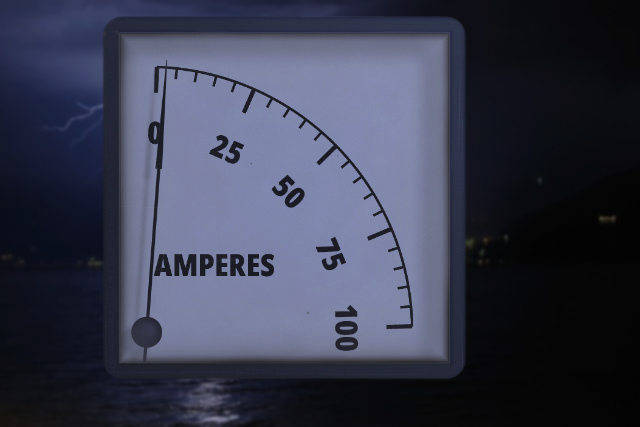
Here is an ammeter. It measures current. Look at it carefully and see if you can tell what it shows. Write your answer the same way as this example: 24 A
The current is 2.5 A
